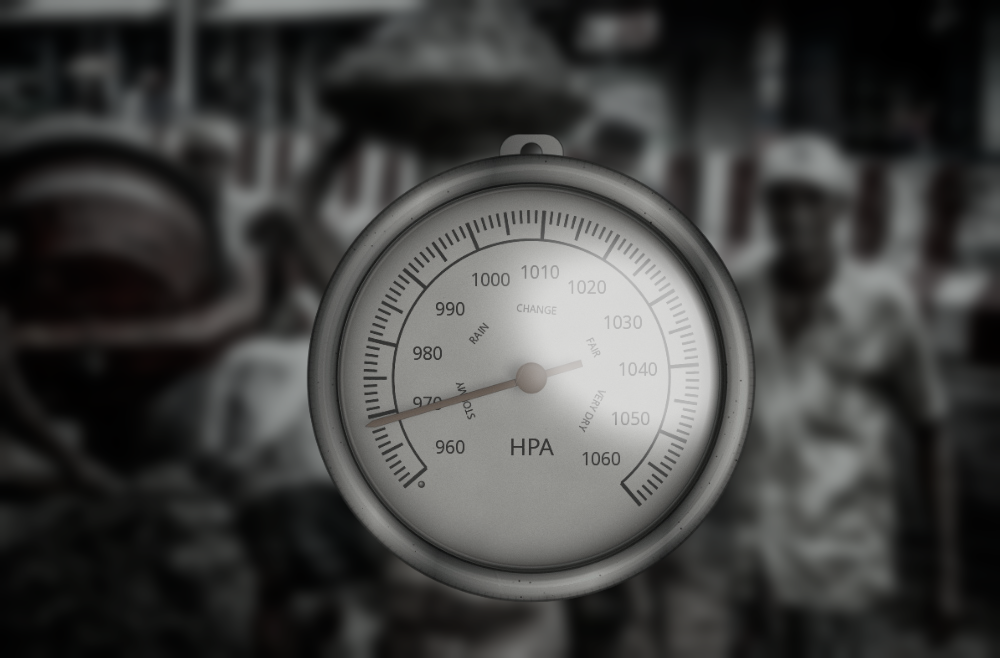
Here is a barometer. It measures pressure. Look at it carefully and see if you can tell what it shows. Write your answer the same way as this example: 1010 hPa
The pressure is 969 hPa
